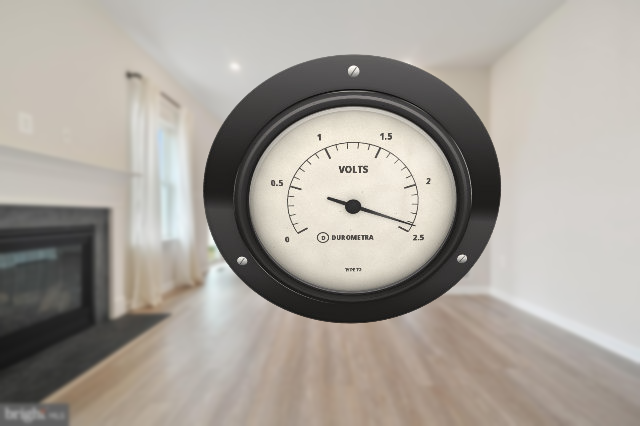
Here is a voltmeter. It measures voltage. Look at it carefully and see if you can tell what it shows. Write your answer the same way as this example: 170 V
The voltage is 2.4 V
